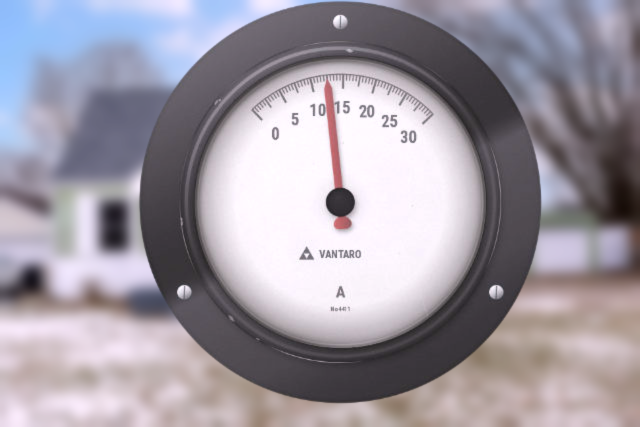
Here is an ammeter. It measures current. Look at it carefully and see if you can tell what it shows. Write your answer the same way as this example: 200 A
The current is 12.5 A
